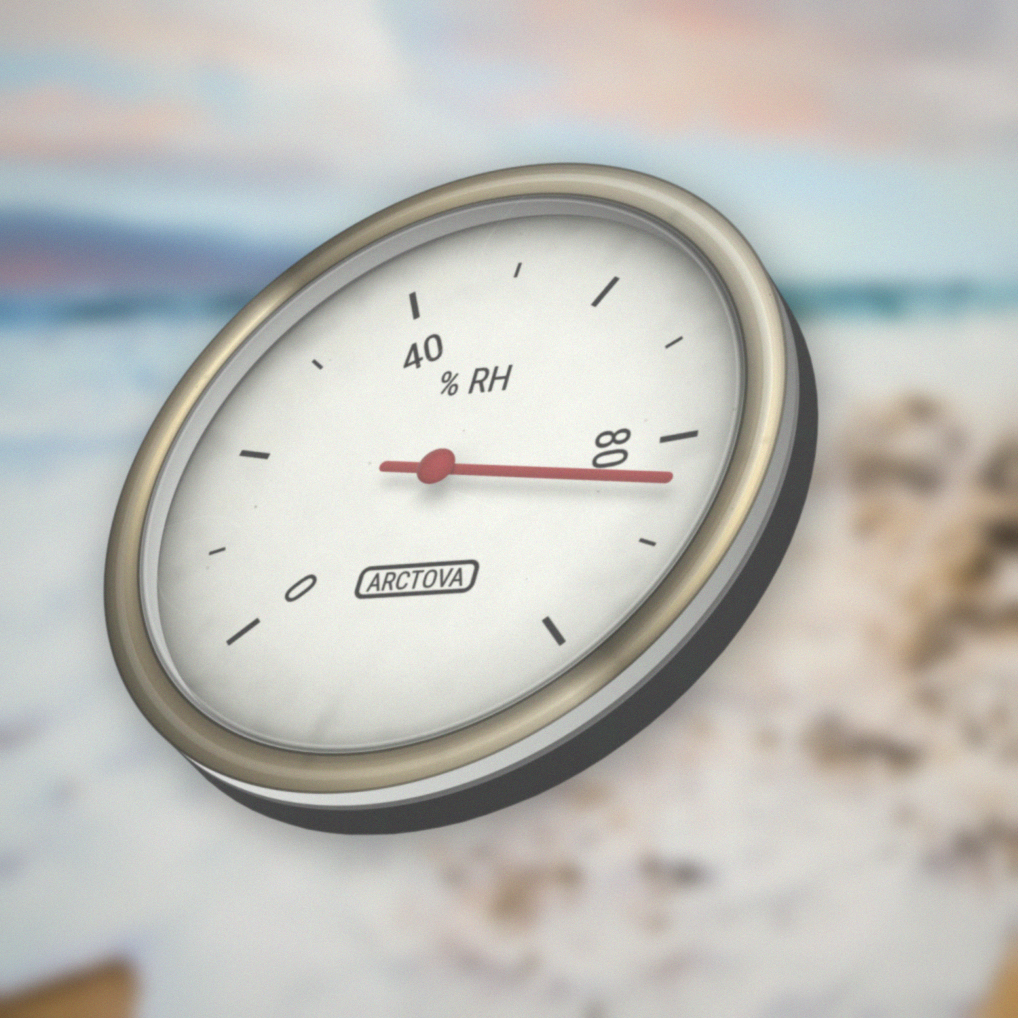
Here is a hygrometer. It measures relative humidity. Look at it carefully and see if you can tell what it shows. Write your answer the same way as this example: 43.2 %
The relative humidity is 85 %
